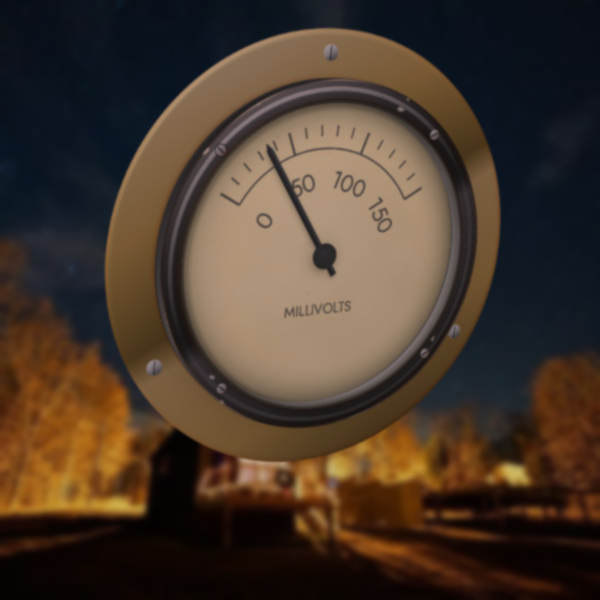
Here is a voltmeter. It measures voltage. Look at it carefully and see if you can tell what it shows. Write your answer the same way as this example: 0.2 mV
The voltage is 35 mV
